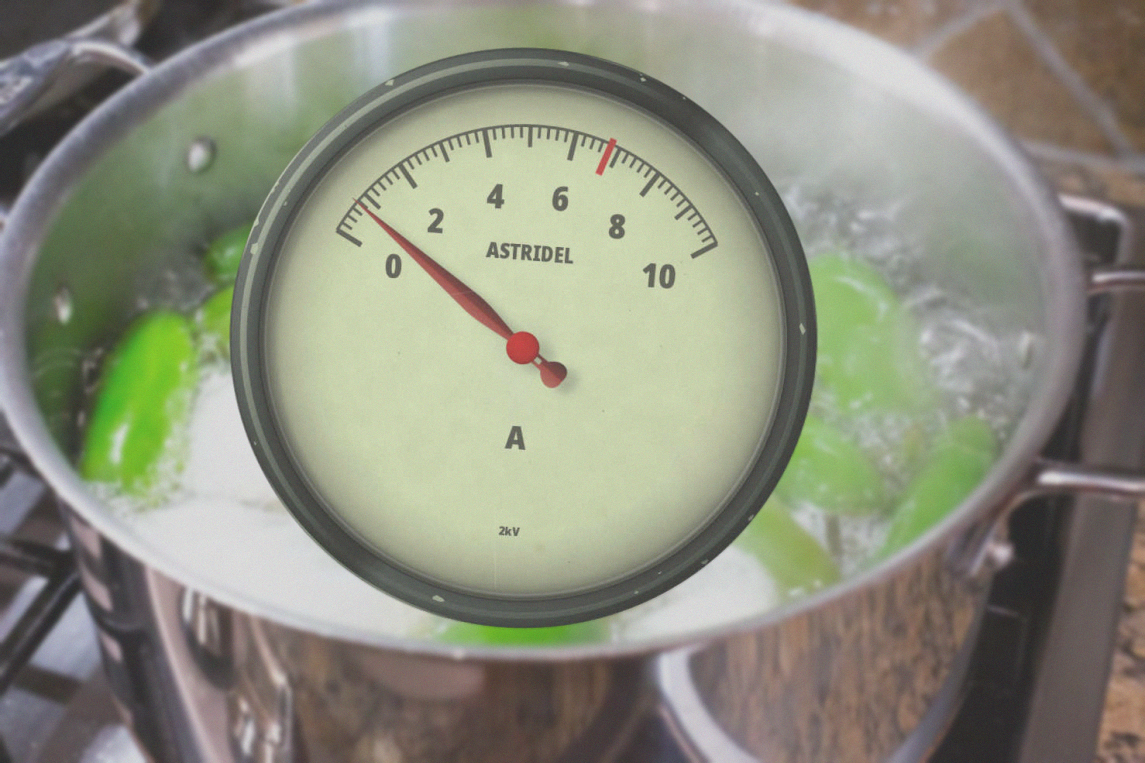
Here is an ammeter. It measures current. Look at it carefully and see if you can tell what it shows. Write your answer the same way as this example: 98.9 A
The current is 0.8 A
